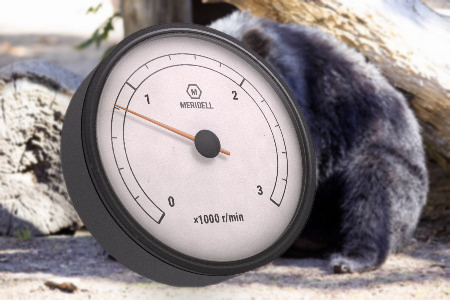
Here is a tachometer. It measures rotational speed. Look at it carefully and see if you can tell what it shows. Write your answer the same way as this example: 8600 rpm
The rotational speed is 800 rpm
